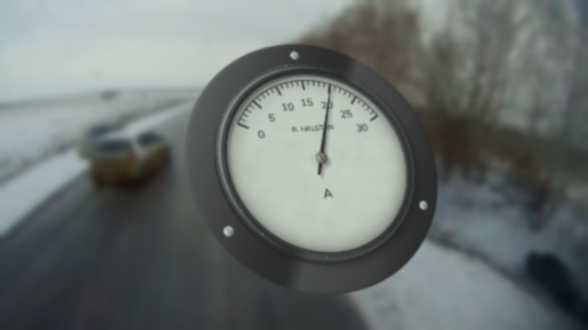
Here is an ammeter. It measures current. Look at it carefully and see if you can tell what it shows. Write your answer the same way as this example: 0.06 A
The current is 20 A
